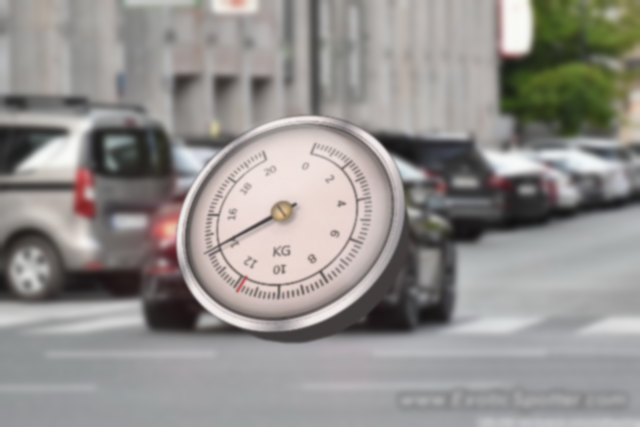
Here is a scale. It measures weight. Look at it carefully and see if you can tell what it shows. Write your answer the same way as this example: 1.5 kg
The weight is 14 kg
